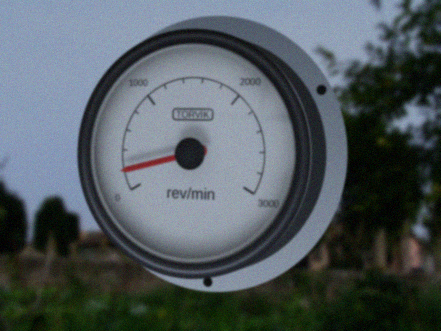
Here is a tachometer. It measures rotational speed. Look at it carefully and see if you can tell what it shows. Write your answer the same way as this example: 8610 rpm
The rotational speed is 200 rpm
